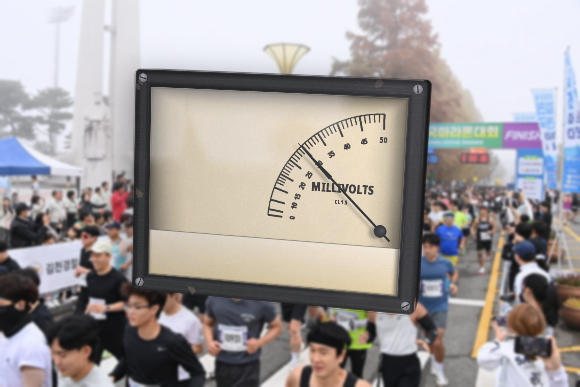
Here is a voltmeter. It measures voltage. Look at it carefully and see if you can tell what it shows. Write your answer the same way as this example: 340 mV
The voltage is 30 mV
